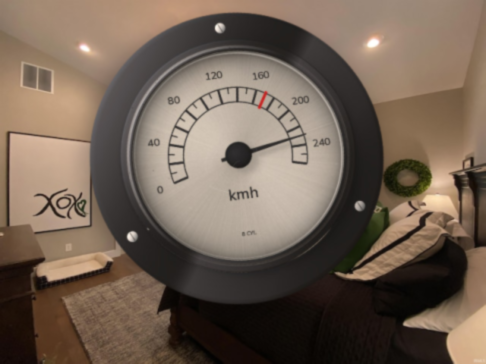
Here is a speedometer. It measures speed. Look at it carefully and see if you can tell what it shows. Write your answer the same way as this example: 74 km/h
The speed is 230 km/h
